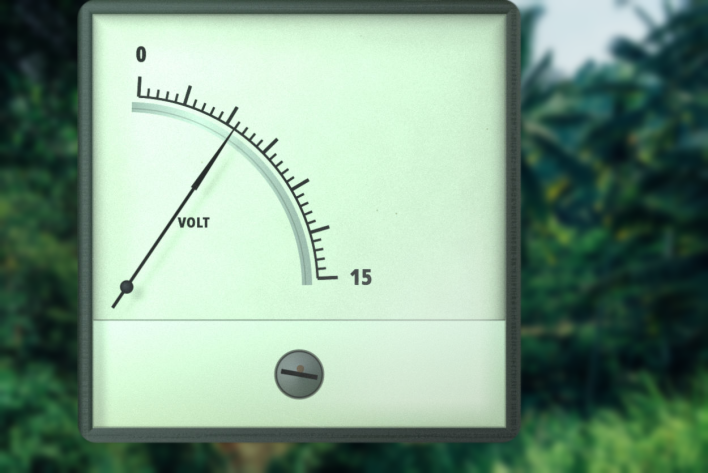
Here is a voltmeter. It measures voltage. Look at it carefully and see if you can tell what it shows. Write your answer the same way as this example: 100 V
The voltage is 5.5 V
